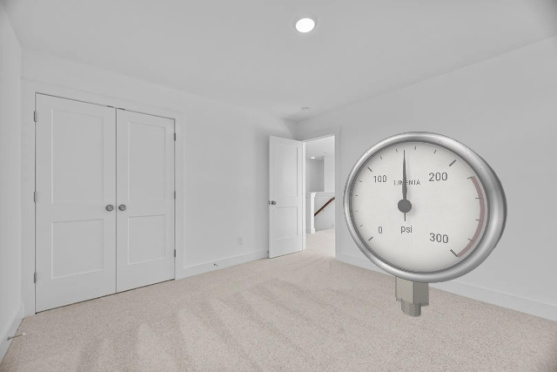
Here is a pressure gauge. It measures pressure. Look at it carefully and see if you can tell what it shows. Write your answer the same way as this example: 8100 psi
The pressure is 150 psi
